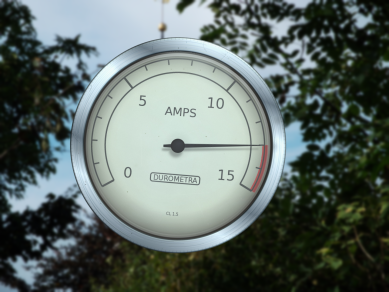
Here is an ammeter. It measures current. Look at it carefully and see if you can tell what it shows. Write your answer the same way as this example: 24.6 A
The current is 13 A
